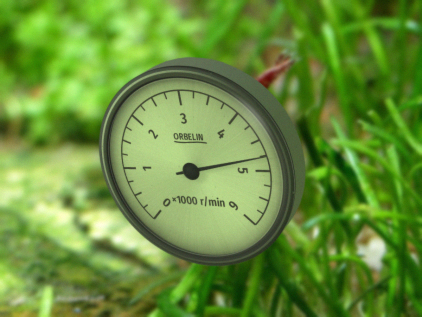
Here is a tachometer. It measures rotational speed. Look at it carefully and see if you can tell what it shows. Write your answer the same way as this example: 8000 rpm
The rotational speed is 4750 rpm
